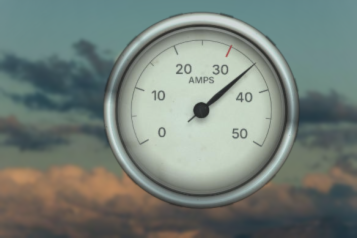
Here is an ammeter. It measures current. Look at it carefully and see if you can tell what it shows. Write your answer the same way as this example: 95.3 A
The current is 35 A
